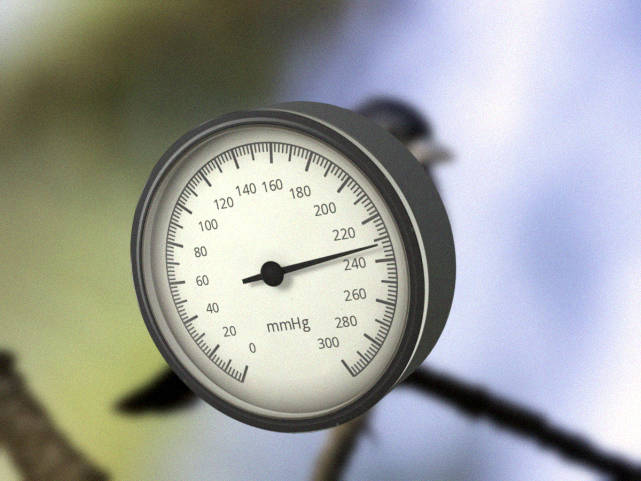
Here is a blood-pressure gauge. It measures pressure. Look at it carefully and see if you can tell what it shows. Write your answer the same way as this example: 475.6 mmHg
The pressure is 232 mmHg
